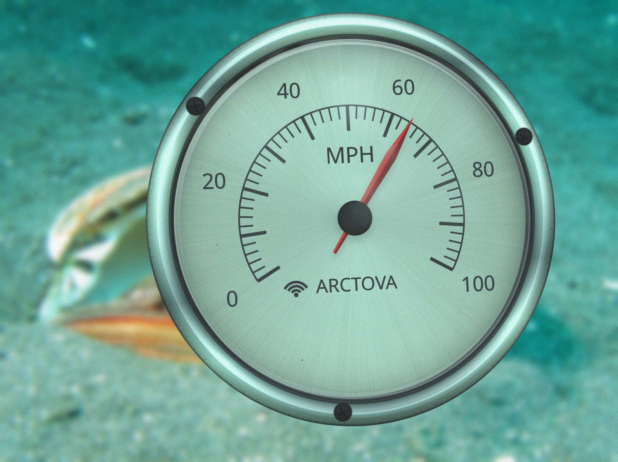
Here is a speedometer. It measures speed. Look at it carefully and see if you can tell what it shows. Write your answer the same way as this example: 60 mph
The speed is 64 mph
